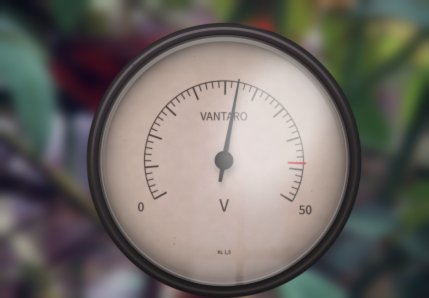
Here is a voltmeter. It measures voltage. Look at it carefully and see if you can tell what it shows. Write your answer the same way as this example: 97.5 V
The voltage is 27 V
